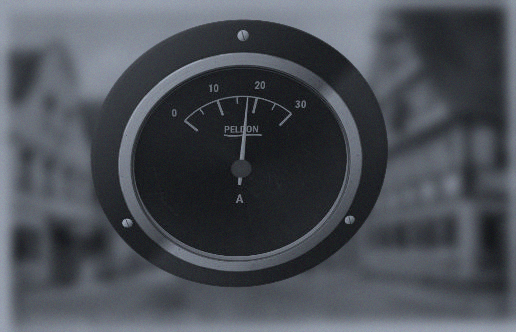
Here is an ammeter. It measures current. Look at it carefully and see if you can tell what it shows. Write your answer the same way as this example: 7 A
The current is 17.5 A
